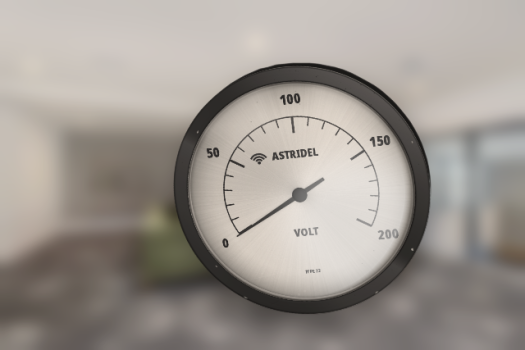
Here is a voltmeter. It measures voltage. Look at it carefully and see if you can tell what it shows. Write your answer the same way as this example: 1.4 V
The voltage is 0 V
